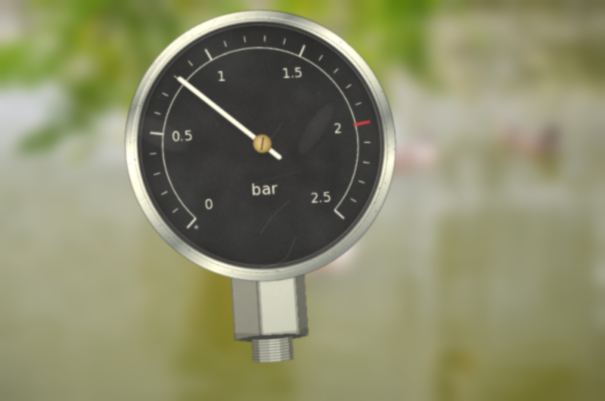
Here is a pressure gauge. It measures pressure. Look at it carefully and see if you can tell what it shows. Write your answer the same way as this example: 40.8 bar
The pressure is 0.8 bar
